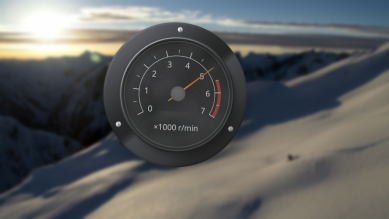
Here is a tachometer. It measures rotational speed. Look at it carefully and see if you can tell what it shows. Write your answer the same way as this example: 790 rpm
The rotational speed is 5000 rpm
